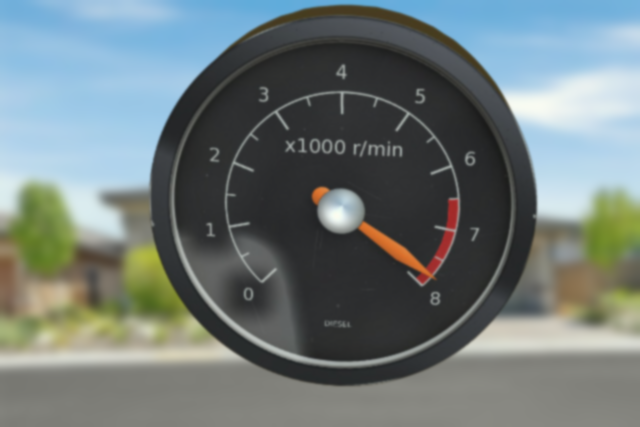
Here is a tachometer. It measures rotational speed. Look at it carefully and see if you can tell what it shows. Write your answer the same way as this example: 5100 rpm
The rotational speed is 7750 rpm
